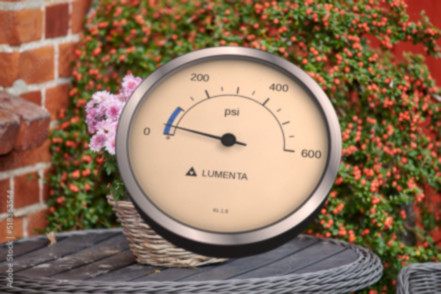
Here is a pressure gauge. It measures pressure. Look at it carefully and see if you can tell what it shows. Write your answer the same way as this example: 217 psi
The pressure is 25 psi
